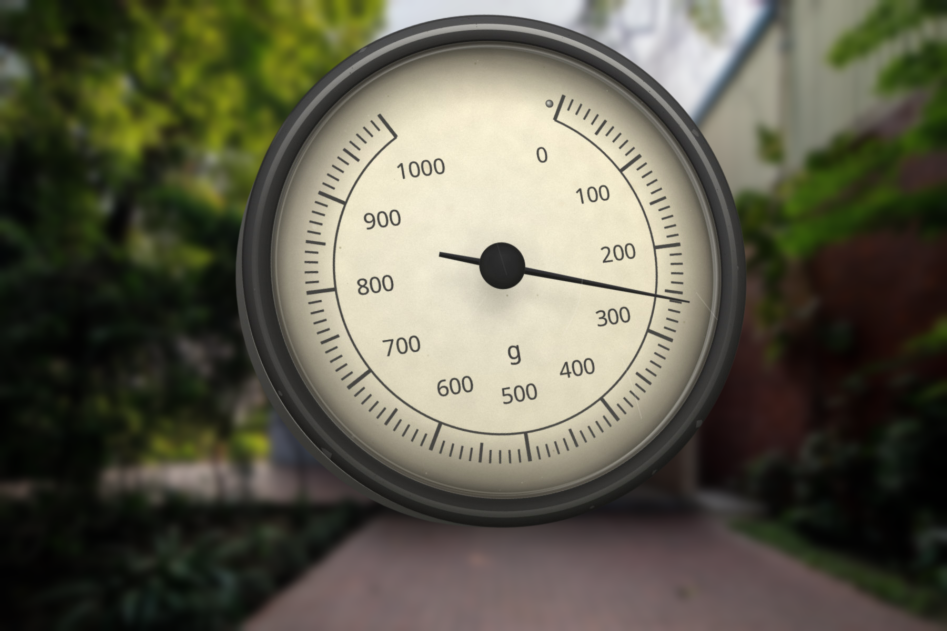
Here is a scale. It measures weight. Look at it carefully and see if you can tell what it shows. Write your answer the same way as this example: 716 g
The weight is 260 g
